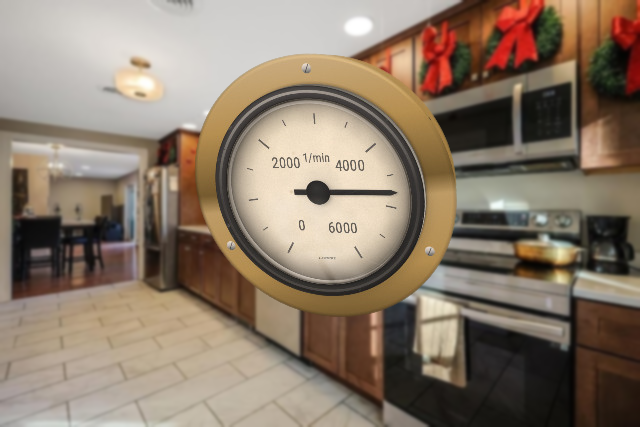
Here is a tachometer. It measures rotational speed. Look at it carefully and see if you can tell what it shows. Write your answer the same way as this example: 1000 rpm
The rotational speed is 4750 rpm
